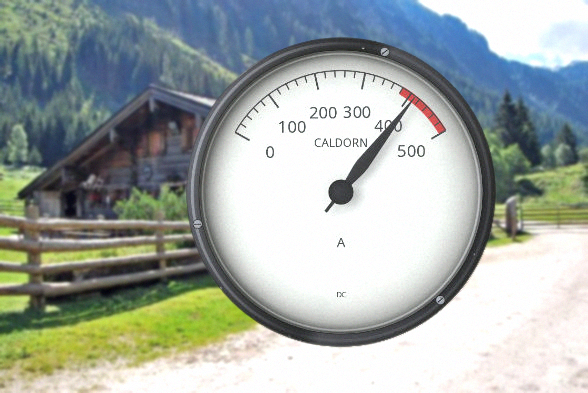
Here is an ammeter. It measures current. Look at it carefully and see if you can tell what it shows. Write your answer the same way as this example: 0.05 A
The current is 410 A
